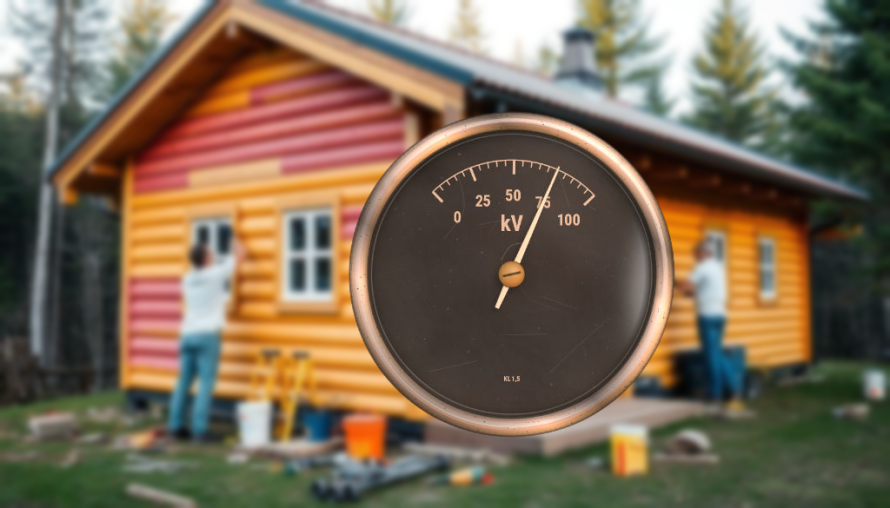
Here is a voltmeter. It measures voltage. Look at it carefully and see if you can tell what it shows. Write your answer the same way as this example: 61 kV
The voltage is 75 kV
